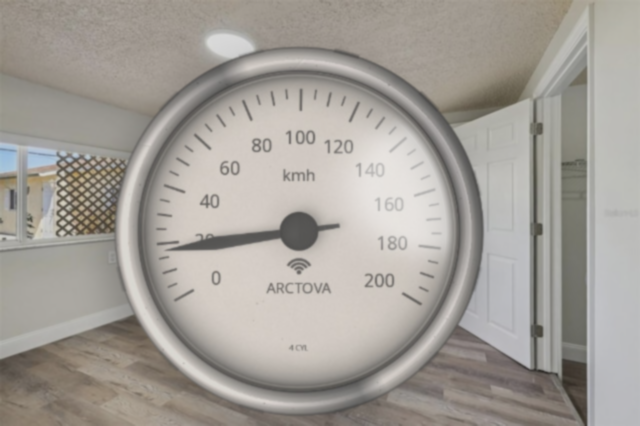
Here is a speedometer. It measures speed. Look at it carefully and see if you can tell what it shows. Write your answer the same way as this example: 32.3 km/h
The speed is 17.5 km/h
